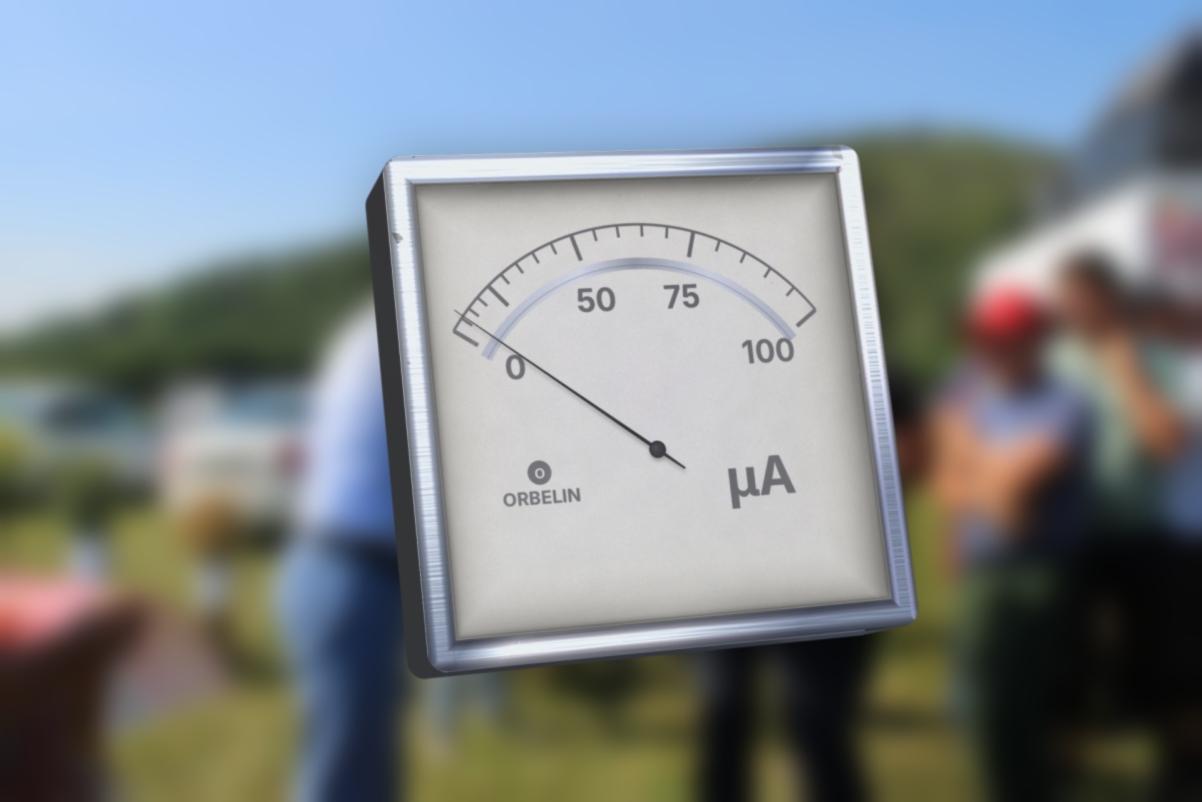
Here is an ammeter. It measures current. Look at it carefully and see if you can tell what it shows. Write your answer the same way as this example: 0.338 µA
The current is 10 µA
